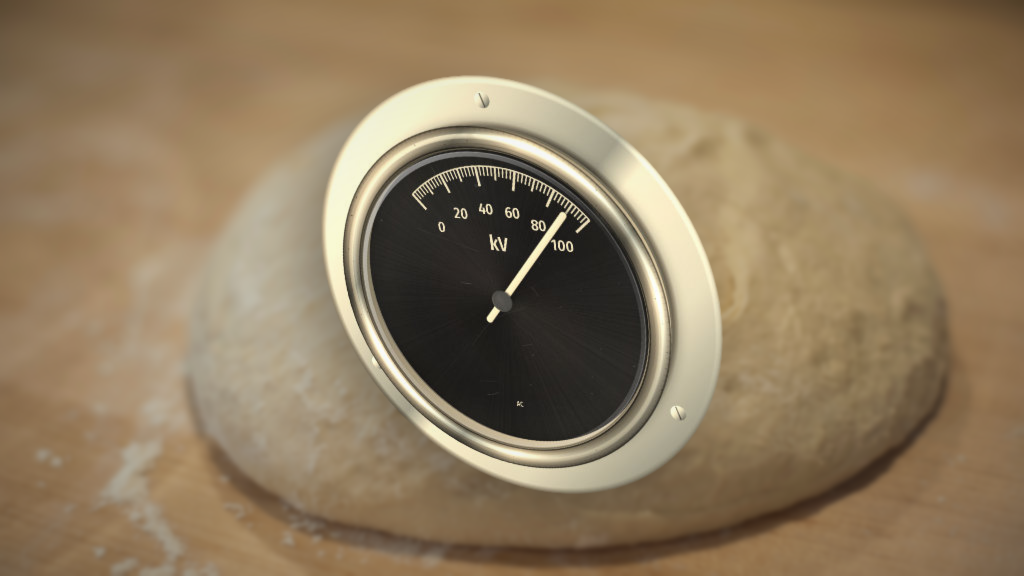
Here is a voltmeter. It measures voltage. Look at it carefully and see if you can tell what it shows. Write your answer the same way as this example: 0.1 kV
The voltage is 90 kV
